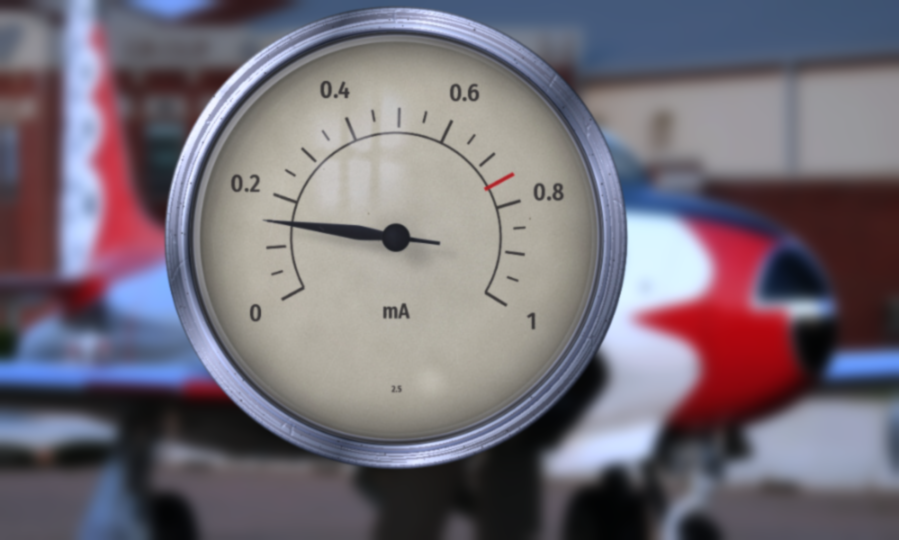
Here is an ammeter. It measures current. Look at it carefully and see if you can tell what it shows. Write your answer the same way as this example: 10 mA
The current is 0.15 mA
